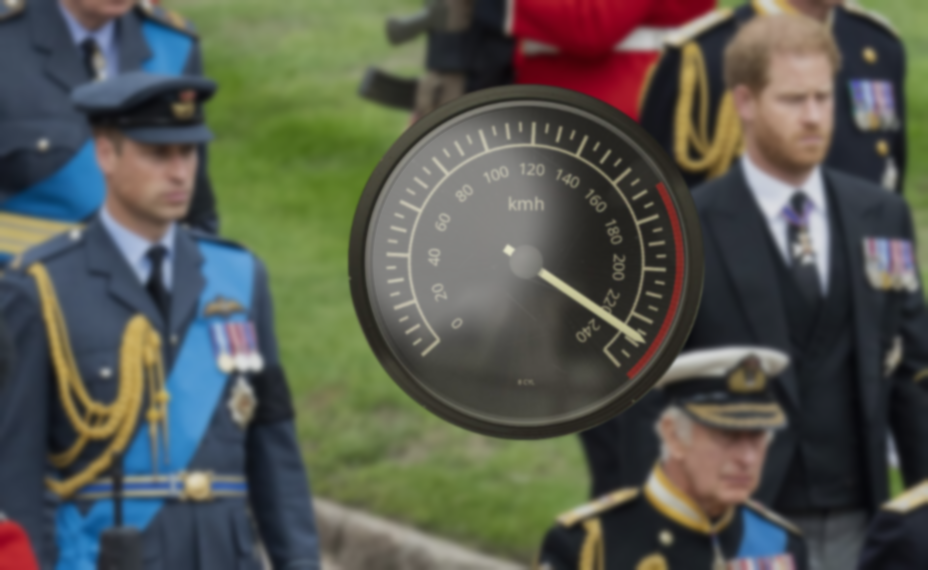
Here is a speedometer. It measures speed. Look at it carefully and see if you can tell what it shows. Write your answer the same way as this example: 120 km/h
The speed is 227.5 km/h
